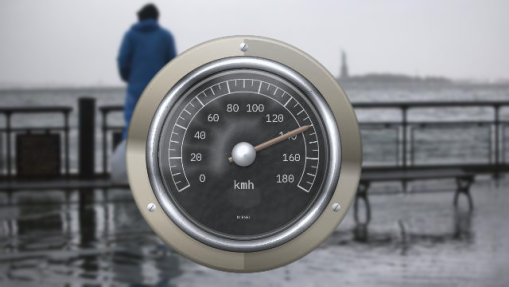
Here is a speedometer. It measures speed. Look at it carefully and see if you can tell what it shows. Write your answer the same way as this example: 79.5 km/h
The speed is 140 km/h
